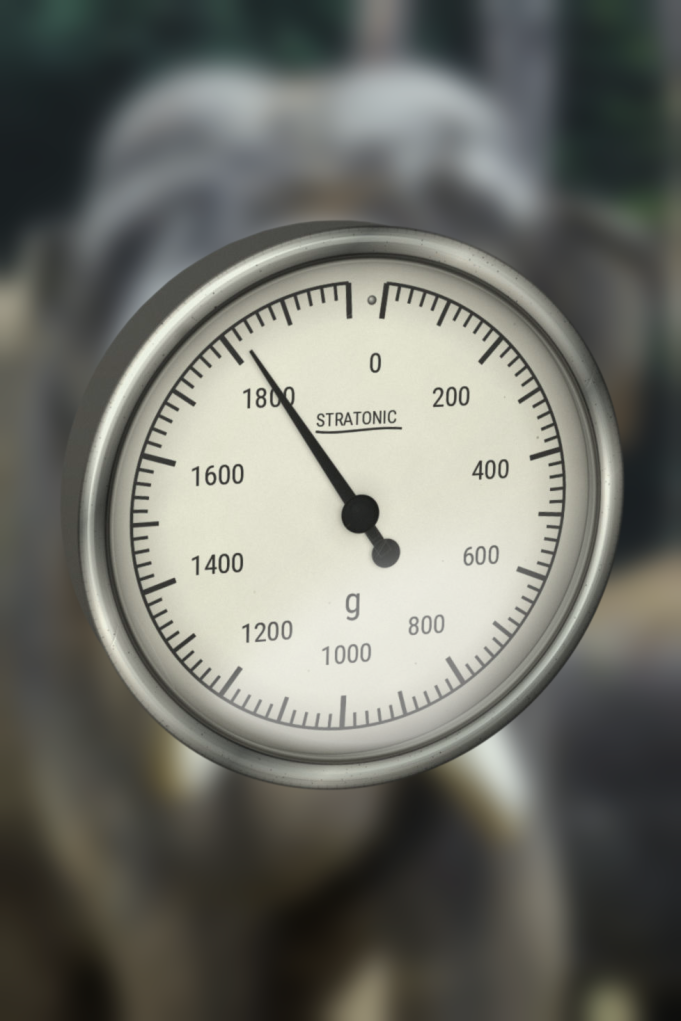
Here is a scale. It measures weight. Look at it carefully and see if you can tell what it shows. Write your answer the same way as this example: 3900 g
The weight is 1820 g
